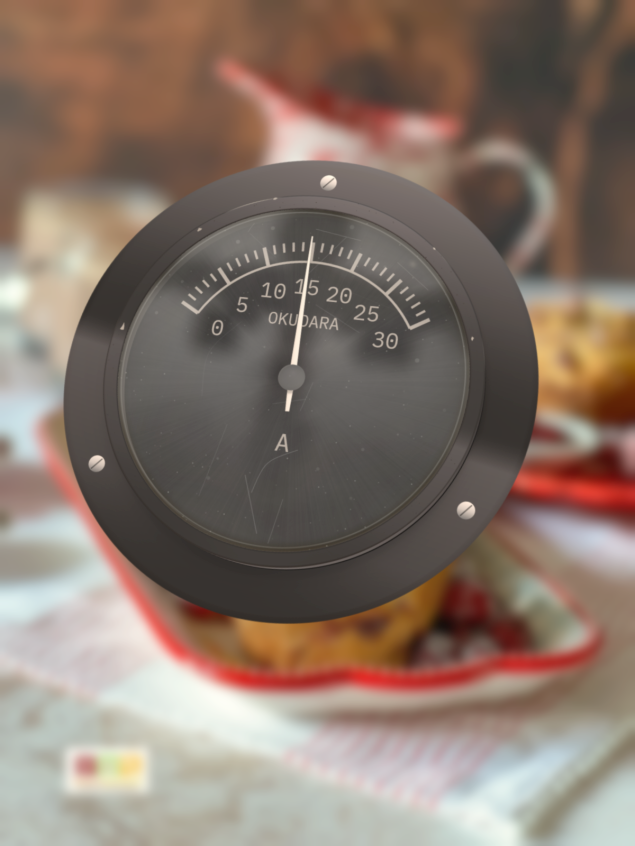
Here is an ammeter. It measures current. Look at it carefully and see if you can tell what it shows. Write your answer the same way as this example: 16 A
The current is 15 A
